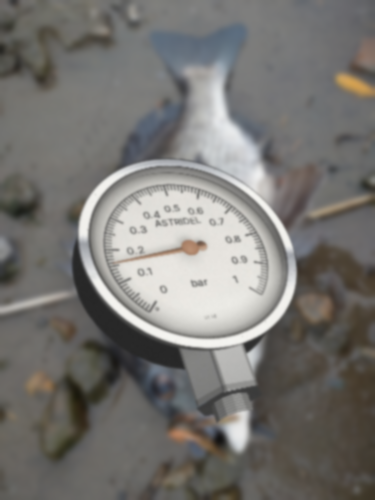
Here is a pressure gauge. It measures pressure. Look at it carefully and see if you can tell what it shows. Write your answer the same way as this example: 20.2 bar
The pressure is 0.15 bar
